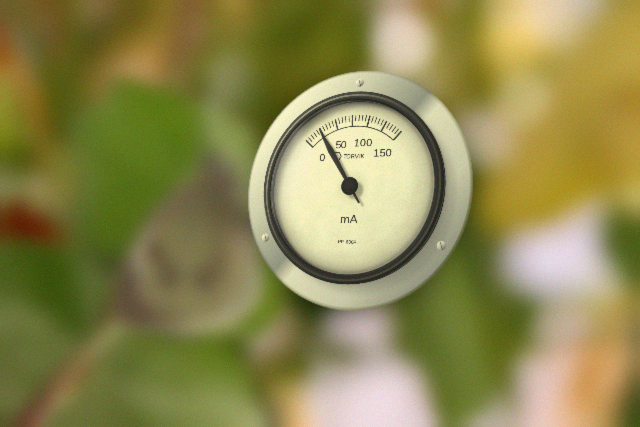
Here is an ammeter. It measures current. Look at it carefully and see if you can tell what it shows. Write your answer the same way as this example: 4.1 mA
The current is 25 mA
